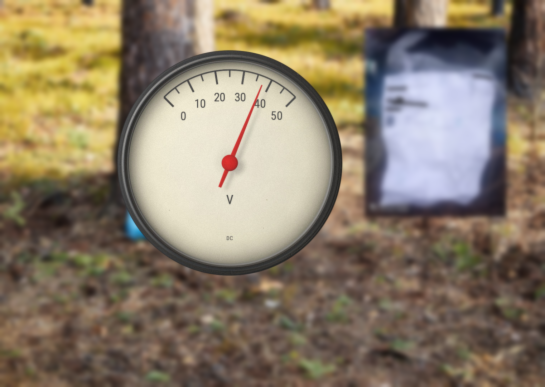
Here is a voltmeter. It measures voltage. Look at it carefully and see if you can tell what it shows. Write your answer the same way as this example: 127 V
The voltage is 37.5 V
